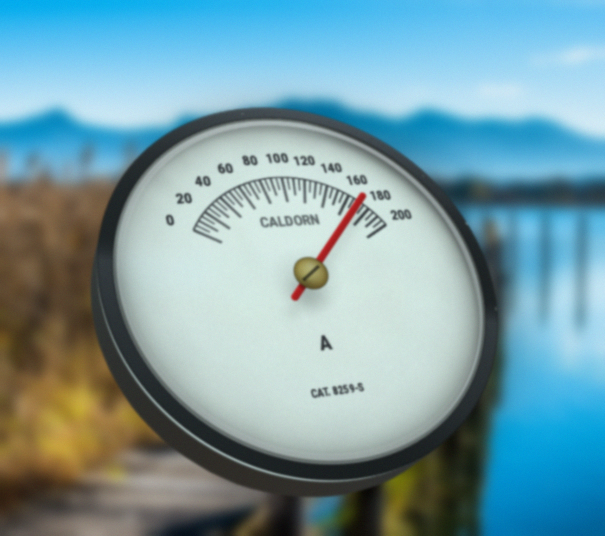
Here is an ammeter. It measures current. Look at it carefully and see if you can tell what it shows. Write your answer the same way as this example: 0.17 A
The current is 170 A
